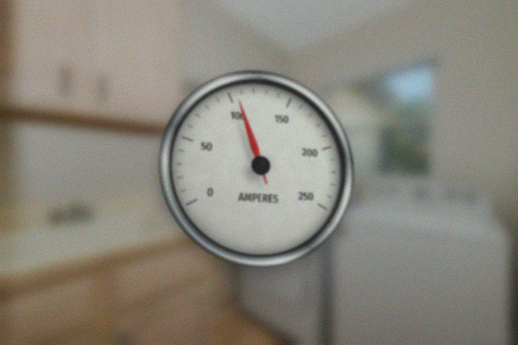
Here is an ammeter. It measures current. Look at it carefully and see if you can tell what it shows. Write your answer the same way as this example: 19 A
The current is 105 A
